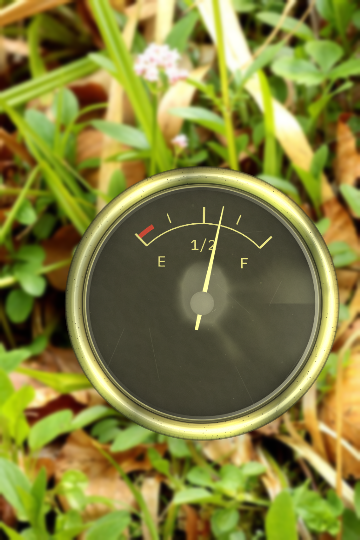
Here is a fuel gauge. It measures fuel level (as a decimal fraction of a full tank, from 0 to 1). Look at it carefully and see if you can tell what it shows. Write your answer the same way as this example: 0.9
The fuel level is 0.625
